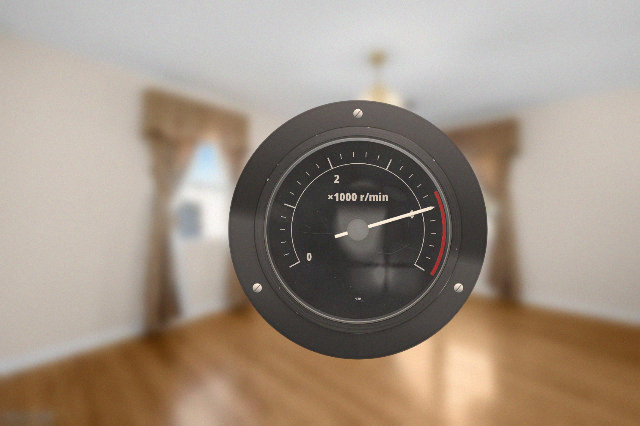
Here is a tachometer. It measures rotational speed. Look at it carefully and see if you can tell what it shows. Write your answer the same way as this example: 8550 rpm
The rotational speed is 4000 rpm
